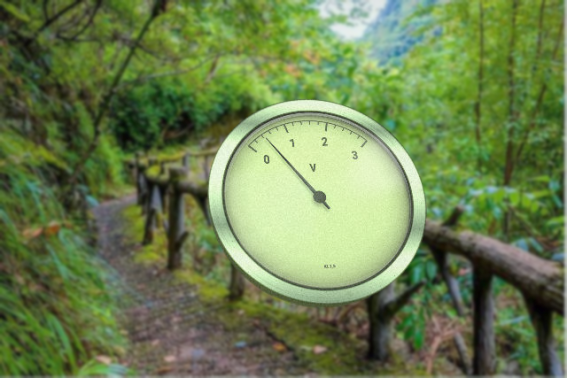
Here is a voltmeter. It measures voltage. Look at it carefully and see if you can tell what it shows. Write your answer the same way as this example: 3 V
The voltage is 0.4 V
